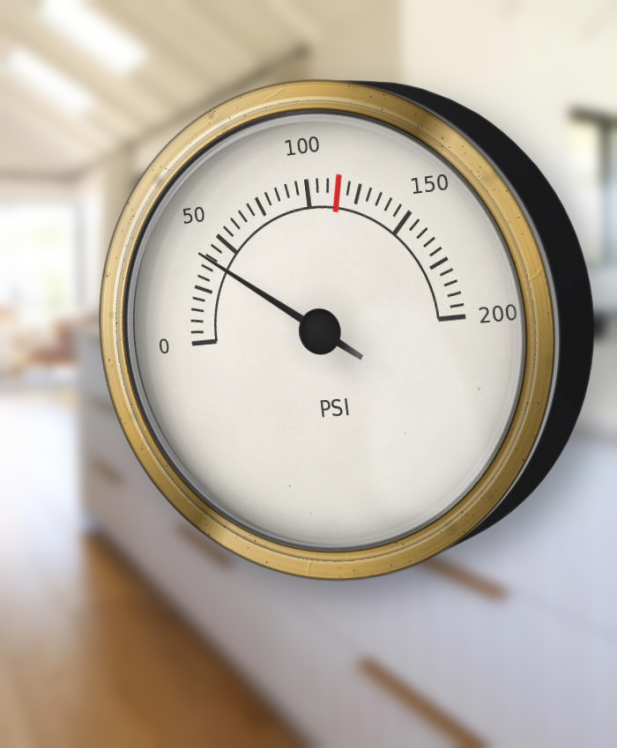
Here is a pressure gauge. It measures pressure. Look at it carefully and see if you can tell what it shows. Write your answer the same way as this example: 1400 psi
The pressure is 40 psi
